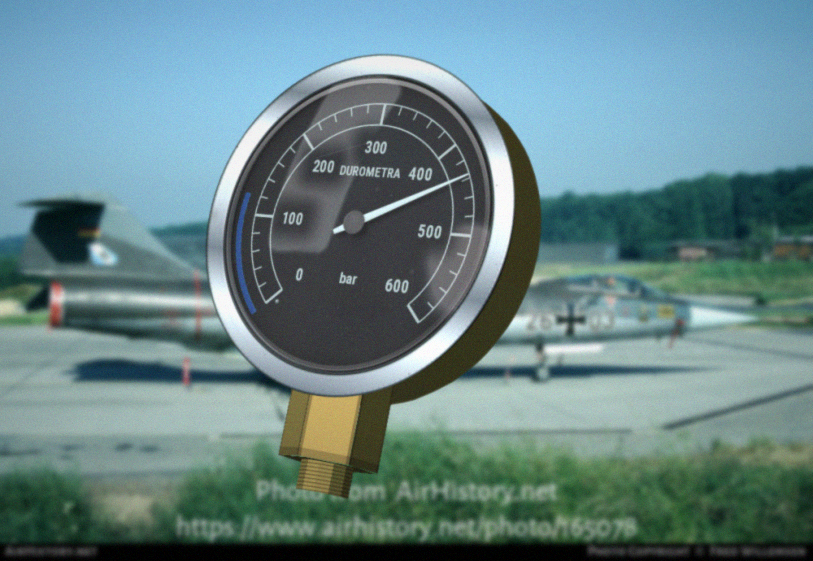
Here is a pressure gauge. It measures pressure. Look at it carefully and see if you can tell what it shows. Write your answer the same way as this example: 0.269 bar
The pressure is 440 bar
